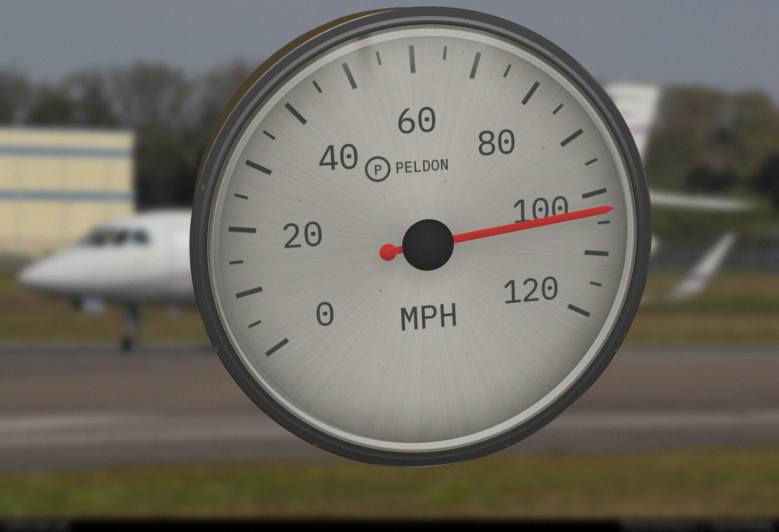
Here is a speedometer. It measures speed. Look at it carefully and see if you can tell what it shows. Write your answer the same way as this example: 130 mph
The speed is 102.5 mph
